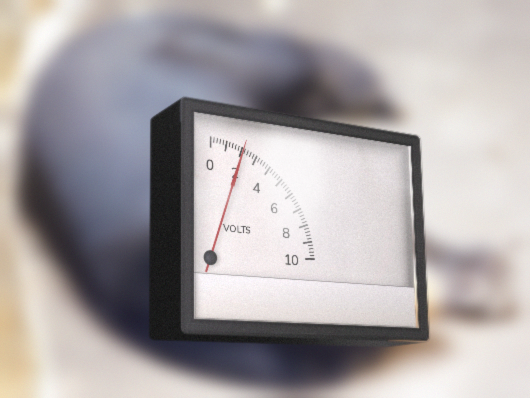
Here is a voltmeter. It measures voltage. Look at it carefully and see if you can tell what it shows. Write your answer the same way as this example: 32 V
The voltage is 2 V
